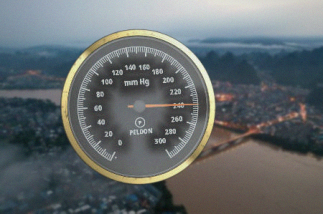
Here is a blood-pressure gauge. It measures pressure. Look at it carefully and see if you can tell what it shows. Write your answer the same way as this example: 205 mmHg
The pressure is 240 mmHg
